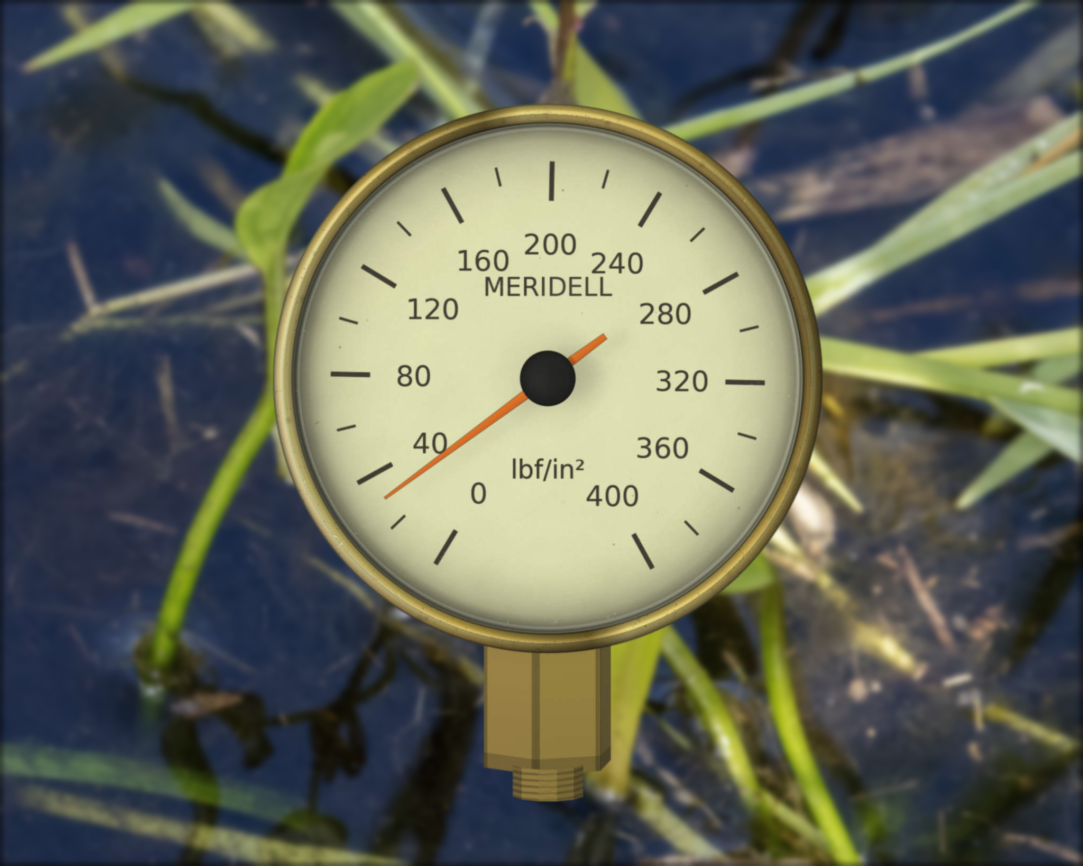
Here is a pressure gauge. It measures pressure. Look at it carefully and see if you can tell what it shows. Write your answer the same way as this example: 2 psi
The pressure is 30 psi
